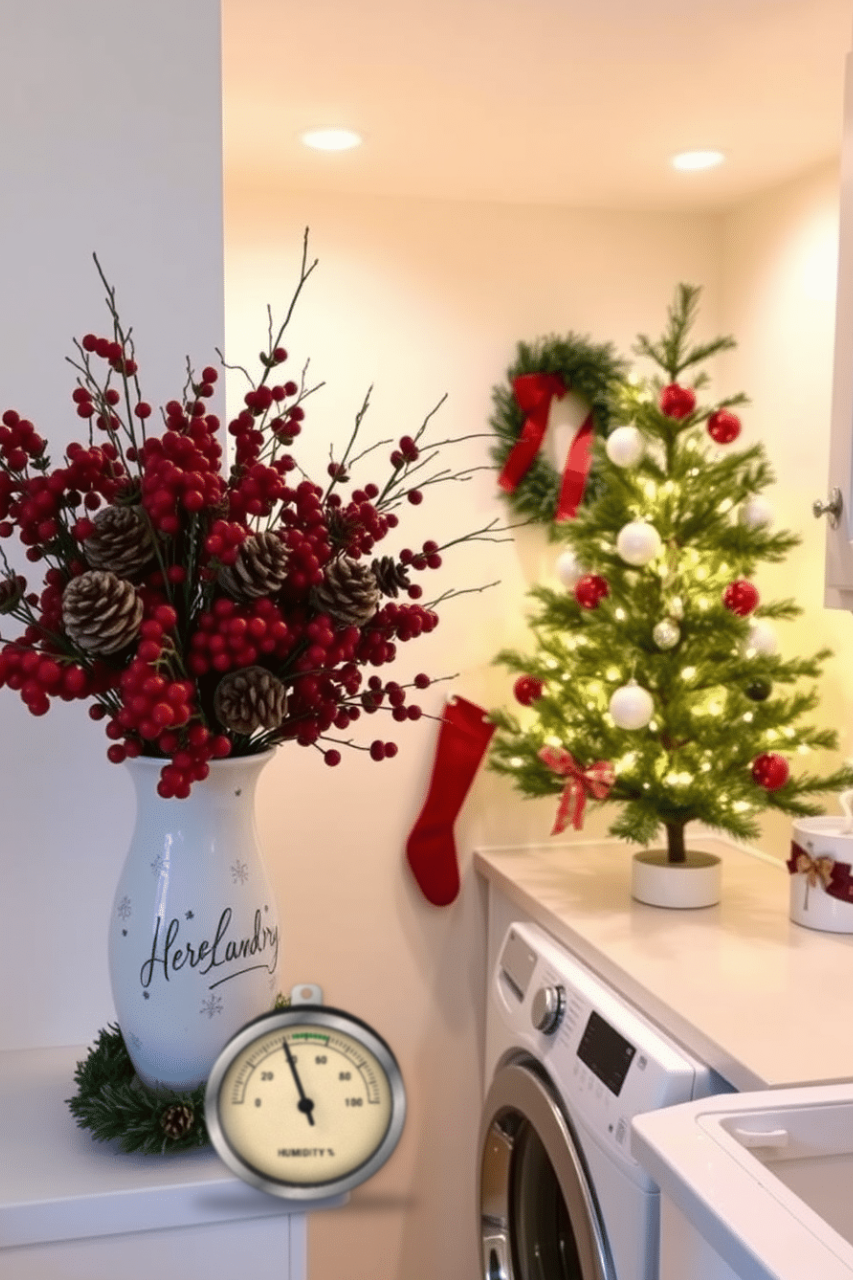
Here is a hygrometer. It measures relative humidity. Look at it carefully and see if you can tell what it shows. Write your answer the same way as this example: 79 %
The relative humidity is 40 %
